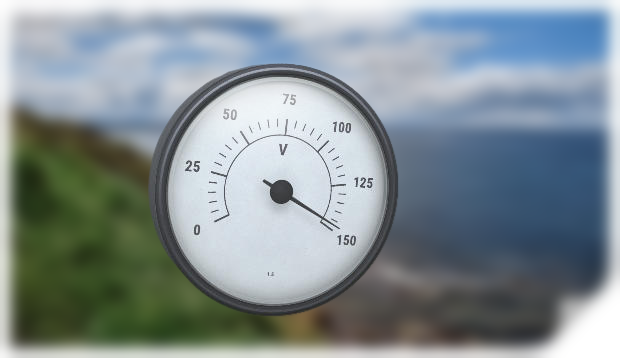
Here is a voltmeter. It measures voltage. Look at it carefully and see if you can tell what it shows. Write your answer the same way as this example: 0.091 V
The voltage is 147.5 V
